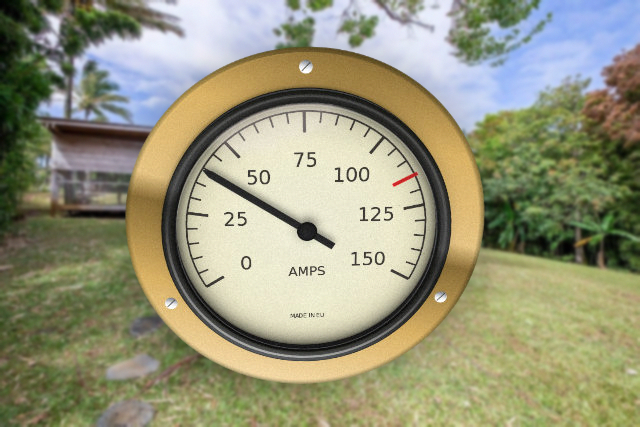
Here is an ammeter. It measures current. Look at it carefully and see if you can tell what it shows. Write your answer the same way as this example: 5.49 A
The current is 40 A
